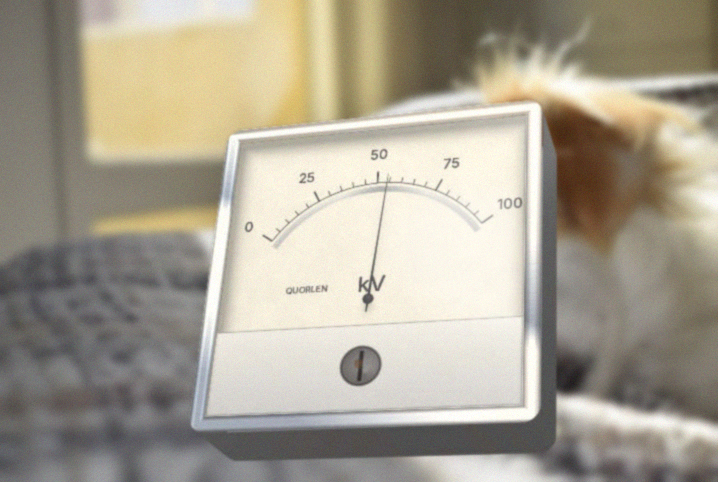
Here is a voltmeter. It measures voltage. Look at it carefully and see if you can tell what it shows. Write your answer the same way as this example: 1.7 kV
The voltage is 55 kV
